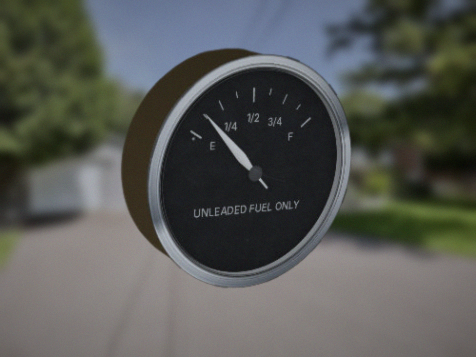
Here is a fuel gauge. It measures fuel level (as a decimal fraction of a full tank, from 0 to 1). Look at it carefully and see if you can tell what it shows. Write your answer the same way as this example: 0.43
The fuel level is 0.125
